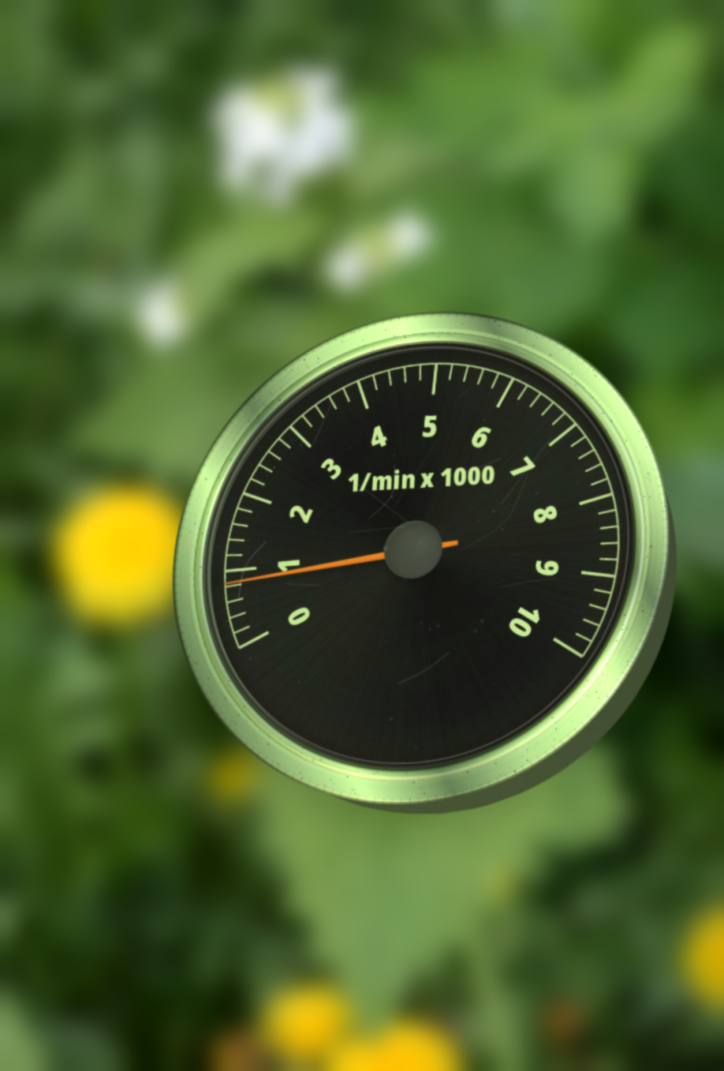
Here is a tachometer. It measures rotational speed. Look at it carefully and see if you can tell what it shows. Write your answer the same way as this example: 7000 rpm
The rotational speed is 800 rpm
